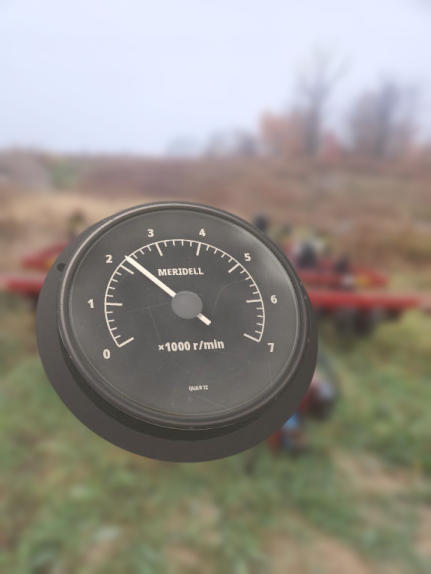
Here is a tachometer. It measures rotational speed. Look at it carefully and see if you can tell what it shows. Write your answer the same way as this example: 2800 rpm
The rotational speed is 2200 rpm
